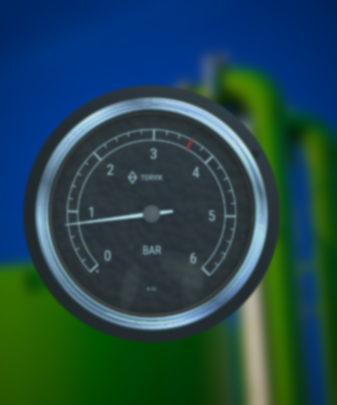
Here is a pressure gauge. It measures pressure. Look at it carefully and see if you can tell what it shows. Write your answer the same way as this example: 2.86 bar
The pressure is 0.8 bar
